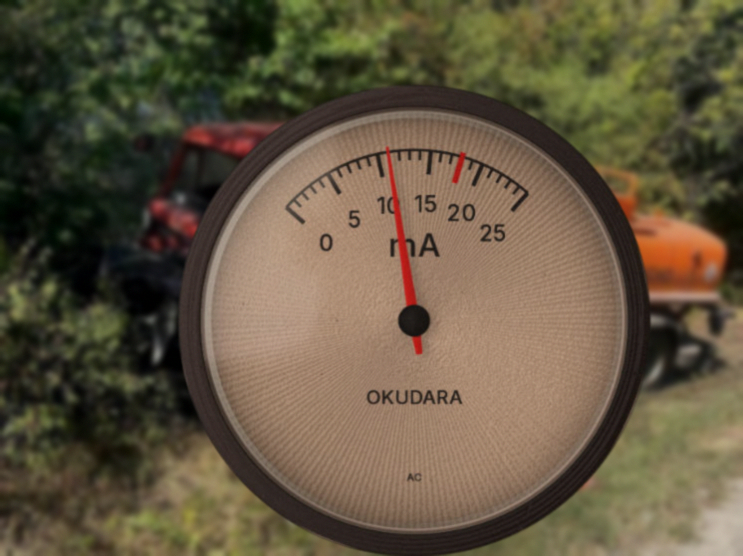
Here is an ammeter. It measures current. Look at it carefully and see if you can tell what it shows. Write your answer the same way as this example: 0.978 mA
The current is 11 mA
